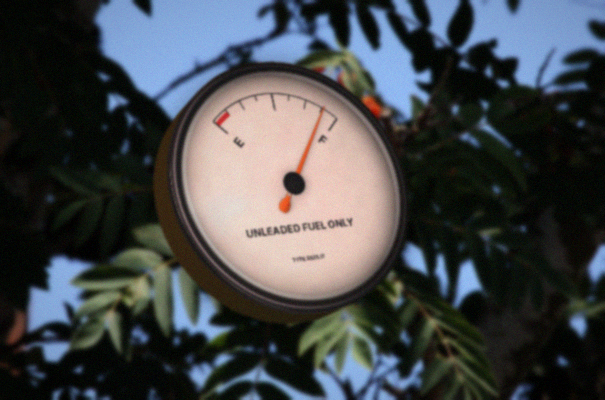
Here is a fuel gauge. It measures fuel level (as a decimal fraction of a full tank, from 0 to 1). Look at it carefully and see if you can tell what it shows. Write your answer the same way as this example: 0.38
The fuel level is 0.875
